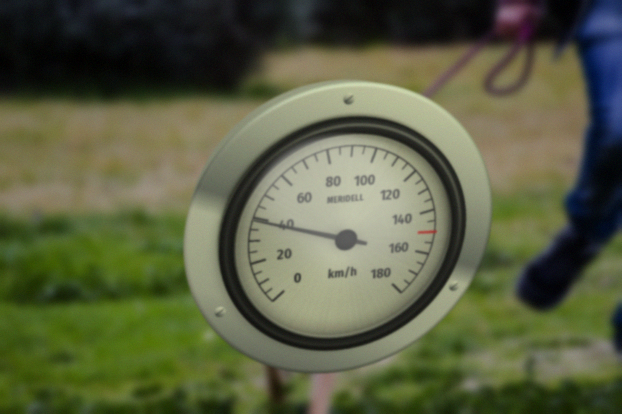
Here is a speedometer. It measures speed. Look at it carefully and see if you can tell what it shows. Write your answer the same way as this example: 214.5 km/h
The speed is 40 km/h
